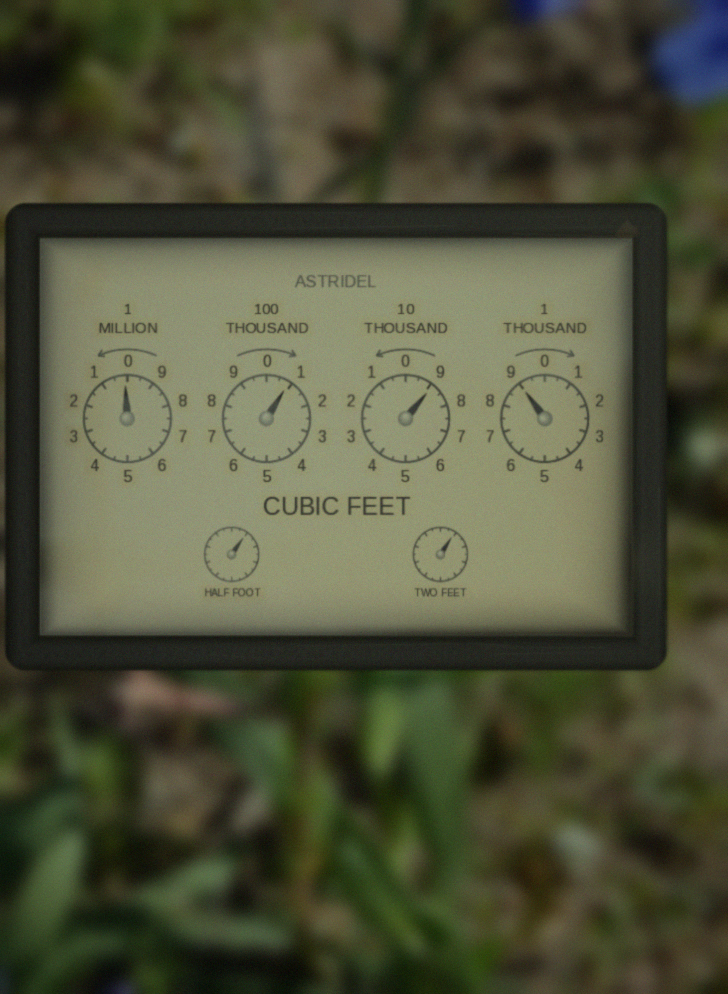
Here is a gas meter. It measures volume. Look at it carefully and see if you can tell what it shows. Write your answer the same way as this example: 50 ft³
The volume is 8900 ft³
